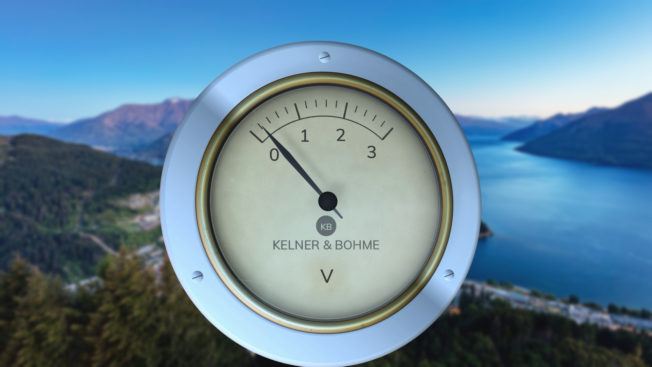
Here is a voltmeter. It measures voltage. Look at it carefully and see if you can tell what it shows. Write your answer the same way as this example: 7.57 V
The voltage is 0.2 V
